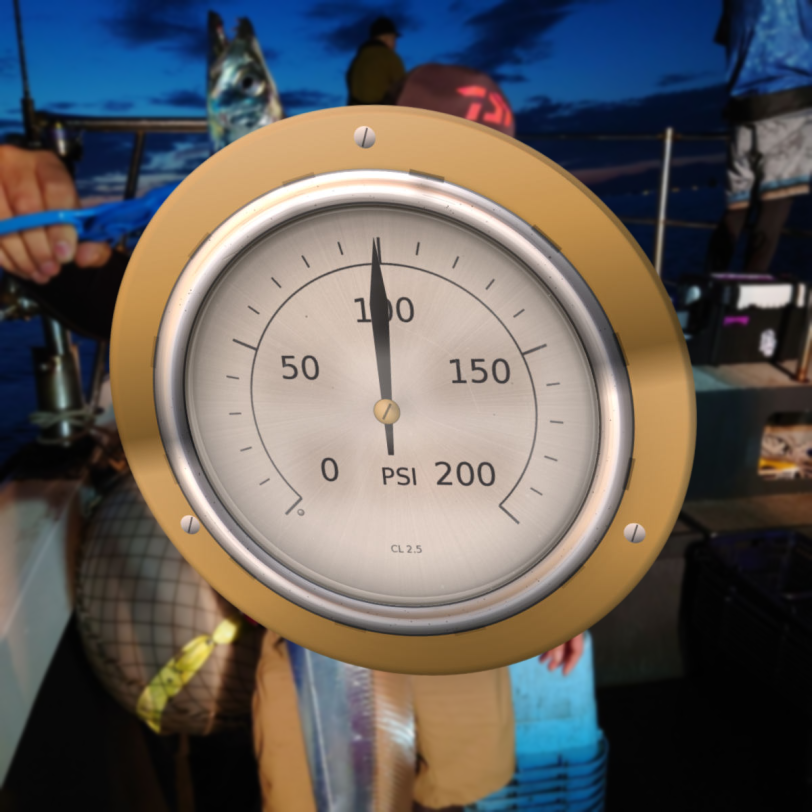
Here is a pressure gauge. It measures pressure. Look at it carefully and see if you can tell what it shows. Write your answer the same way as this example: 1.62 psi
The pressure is 100 psi
